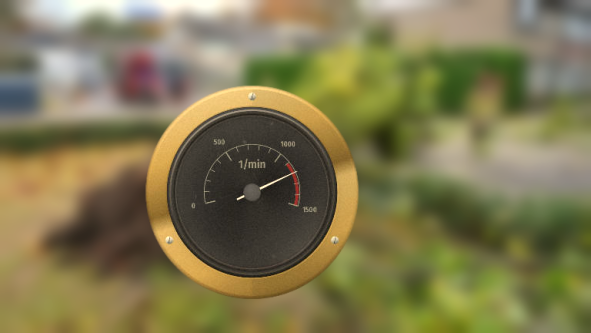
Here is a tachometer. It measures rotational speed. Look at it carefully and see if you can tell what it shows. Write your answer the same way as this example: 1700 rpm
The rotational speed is 1200 rpm
